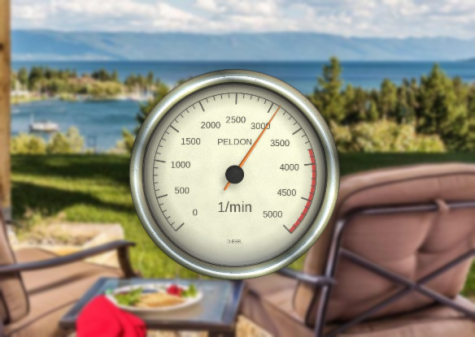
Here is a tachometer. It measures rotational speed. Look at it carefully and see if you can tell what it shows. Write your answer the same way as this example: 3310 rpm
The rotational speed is 3100 rpm
